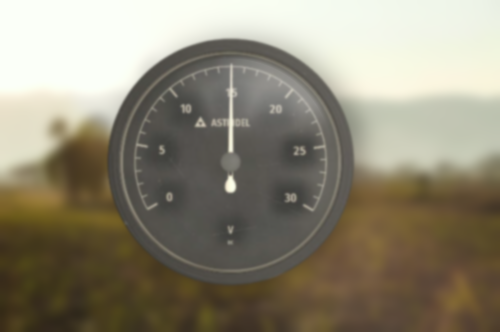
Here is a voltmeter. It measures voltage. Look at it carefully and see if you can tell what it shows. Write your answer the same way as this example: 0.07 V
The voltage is 15 V
